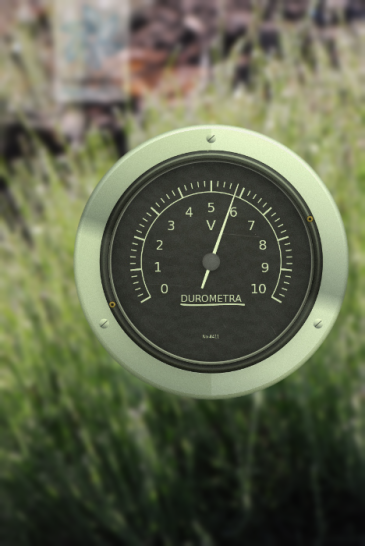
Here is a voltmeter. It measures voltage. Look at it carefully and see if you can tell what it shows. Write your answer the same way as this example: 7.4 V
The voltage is 5.8 V
